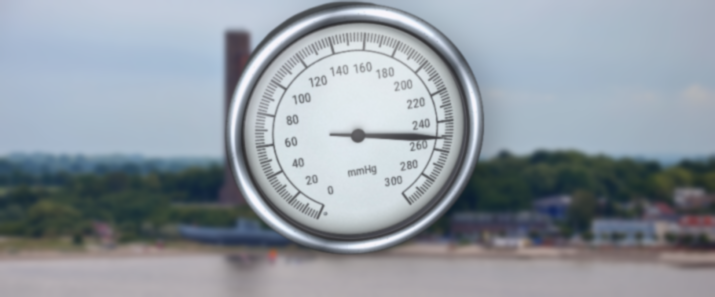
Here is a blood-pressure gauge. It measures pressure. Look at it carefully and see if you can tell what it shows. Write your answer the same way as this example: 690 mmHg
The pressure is 250 mmHg
